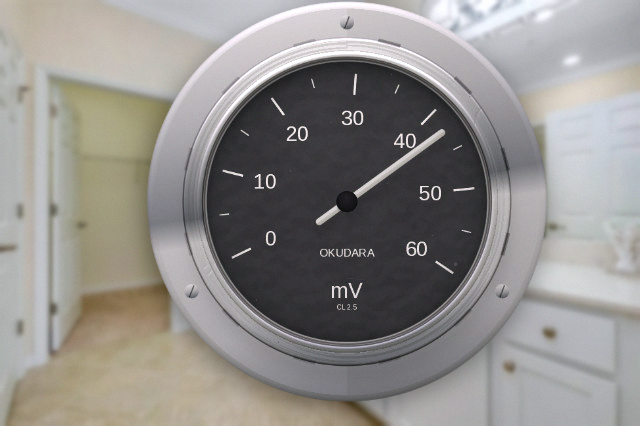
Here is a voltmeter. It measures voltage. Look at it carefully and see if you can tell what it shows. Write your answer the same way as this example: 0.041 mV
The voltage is 42.5 mV
